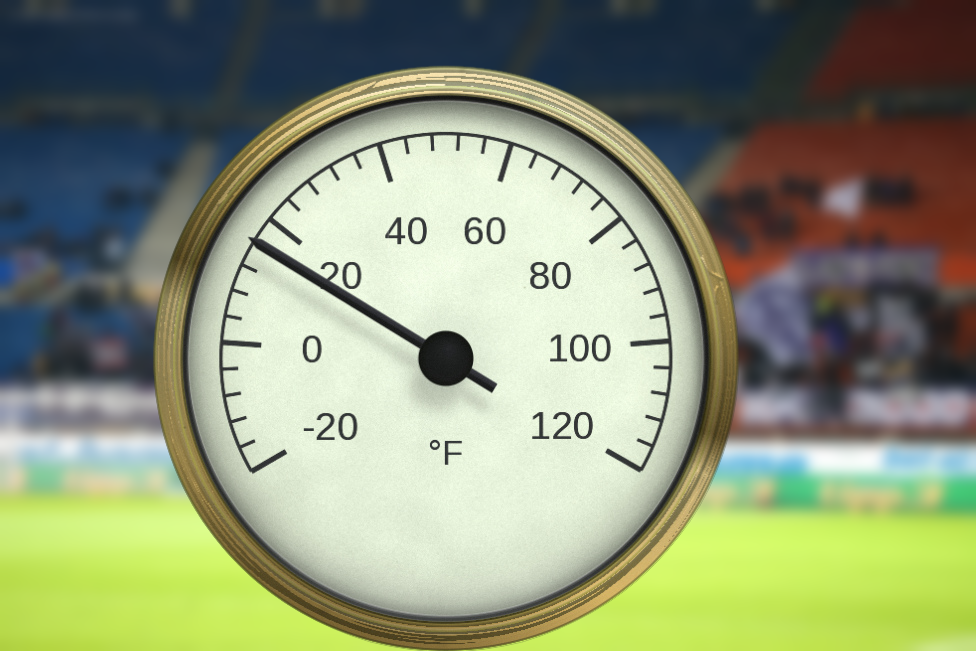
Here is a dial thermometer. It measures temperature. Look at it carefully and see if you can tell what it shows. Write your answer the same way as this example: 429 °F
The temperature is 16 °F
